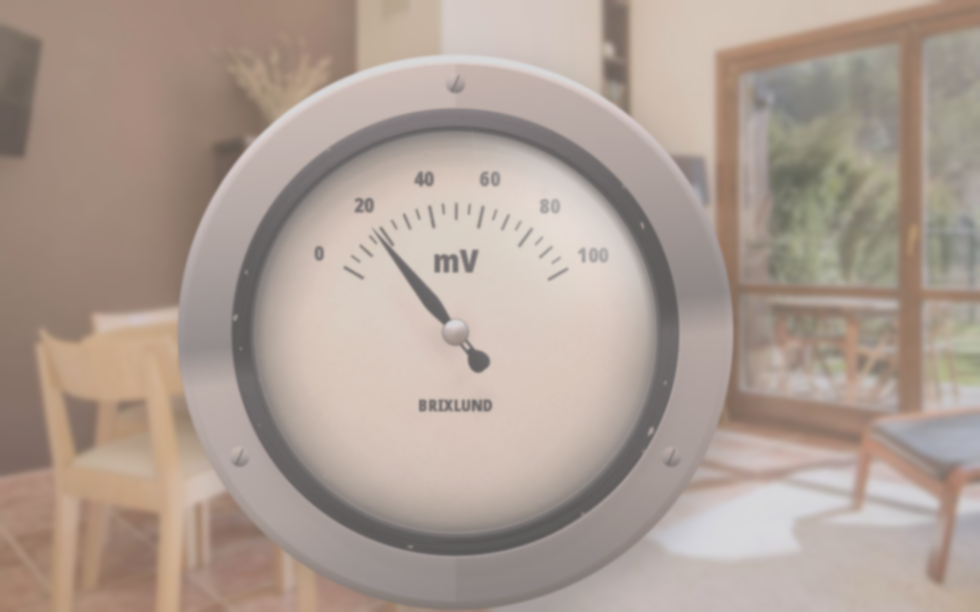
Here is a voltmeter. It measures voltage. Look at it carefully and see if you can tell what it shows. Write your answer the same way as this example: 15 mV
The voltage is 17.5 mV
